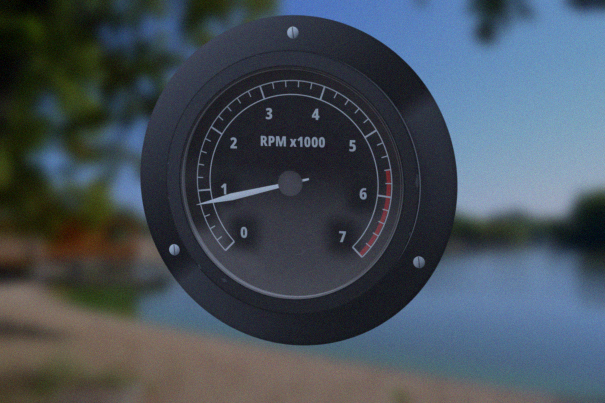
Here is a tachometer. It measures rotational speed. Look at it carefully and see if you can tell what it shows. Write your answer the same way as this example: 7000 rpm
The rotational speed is 800 rpm
